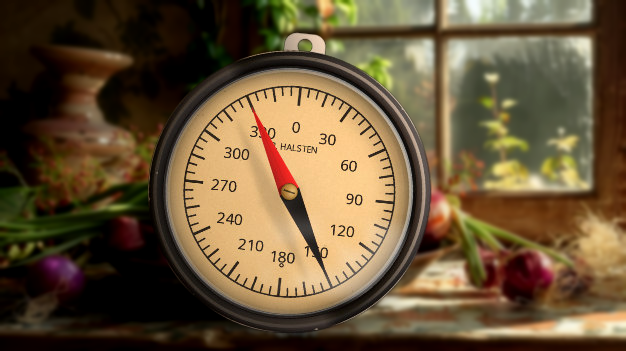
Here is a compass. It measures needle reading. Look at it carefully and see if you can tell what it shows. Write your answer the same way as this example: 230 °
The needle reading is 330 °
